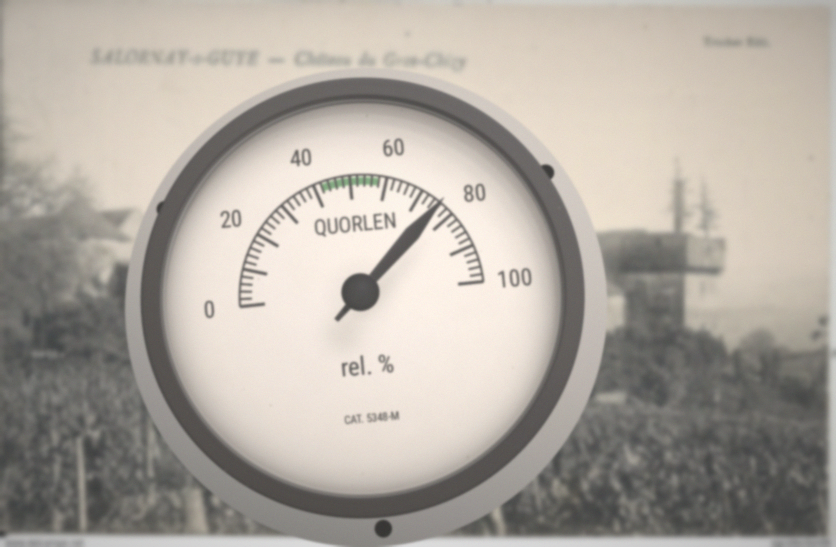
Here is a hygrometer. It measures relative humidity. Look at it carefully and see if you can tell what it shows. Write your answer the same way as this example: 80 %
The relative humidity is 76 %
